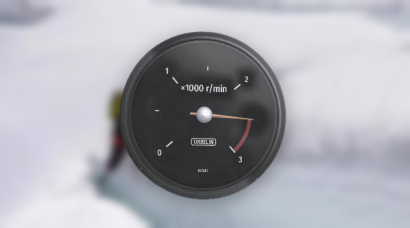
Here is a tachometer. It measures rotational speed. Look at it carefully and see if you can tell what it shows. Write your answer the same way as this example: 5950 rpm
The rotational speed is 2500 rpm
